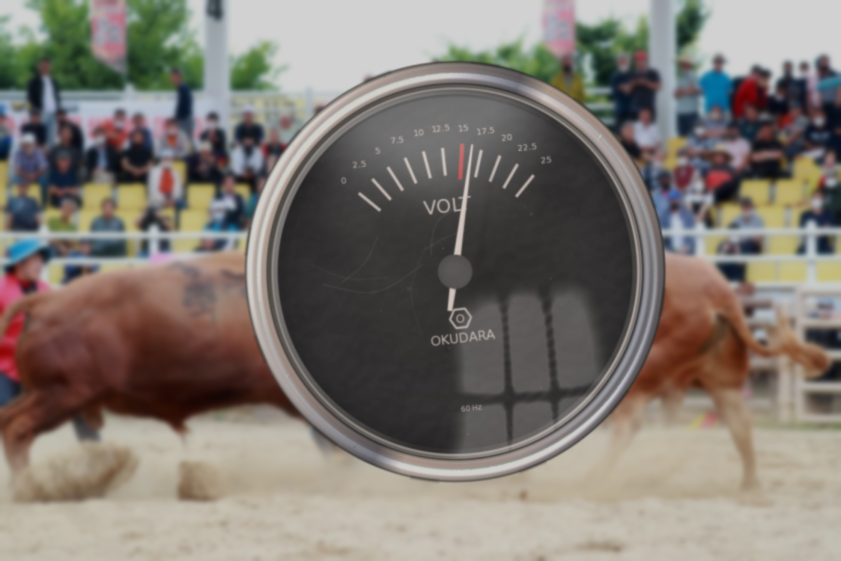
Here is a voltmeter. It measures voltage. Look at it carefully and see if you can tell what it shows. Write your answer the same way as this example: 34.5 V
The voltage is 16.25 V
